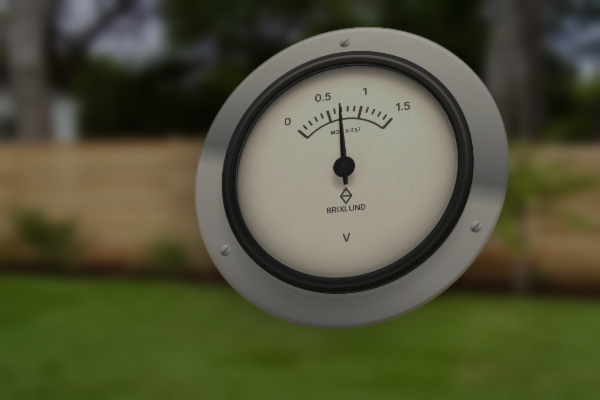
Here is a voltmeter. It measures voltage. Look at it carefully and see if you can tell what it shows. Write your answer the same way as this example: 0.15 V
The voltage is 0.7 V
